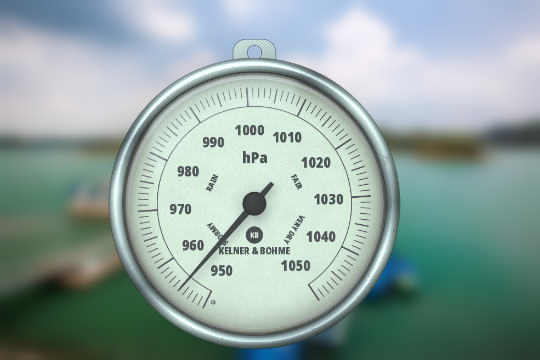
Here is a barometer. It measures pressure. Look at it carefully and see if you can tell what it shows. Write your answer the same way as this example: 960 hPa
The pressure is 955 hPa
